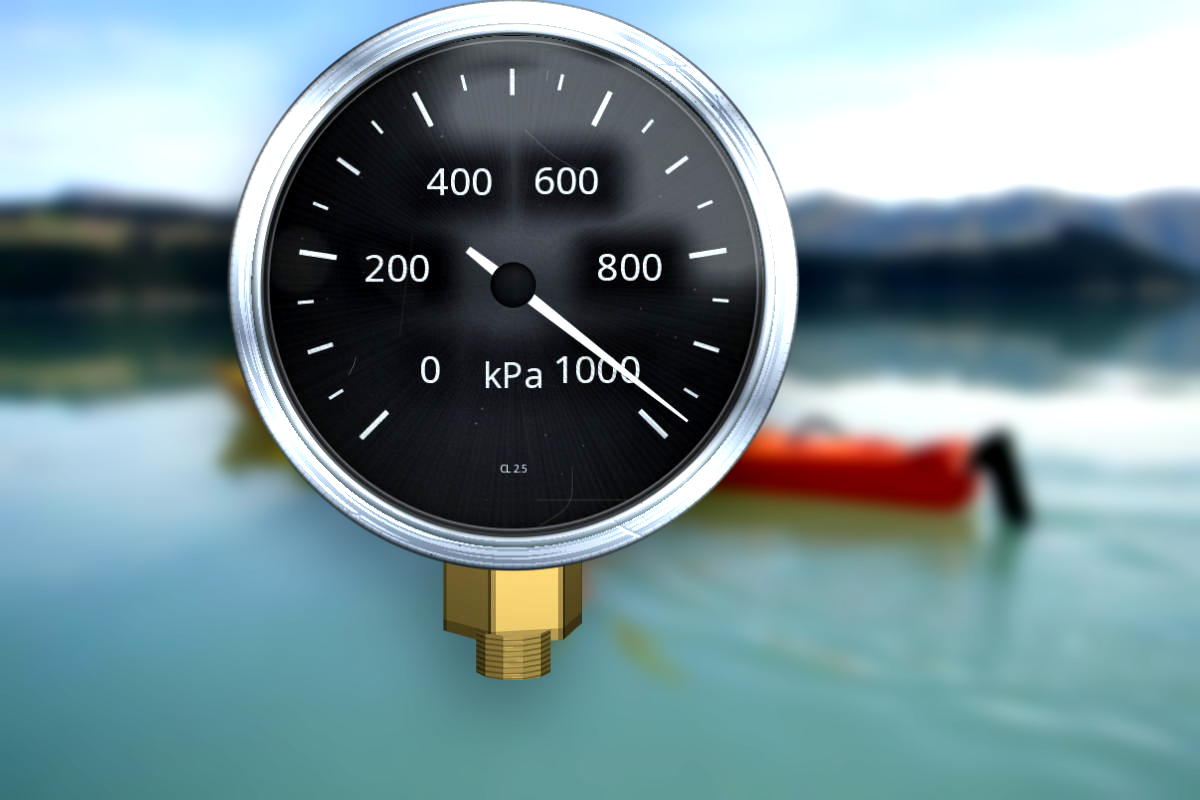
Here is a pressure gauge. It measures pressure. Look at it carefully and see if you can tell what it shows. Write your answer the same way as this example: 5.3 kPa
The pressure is 975 kPa
